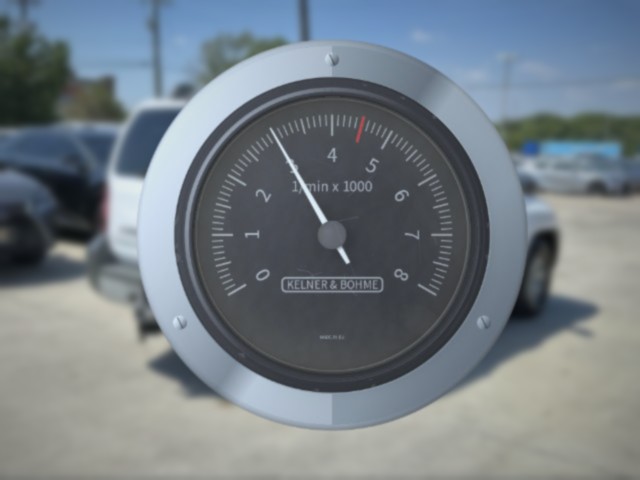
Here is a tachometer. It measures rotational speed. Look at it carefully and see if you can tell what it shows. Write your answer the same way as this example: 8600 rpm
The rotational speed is 3000 rpm
